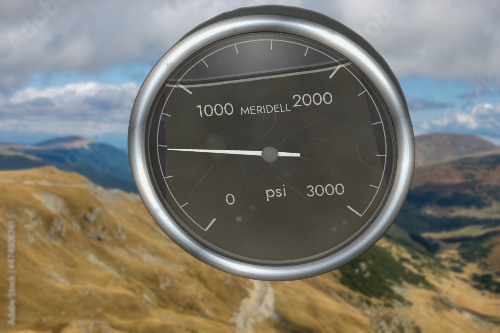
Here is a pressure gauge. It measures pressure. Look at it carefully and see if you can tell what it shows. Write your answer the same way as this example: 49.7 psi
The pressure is 600 psi
